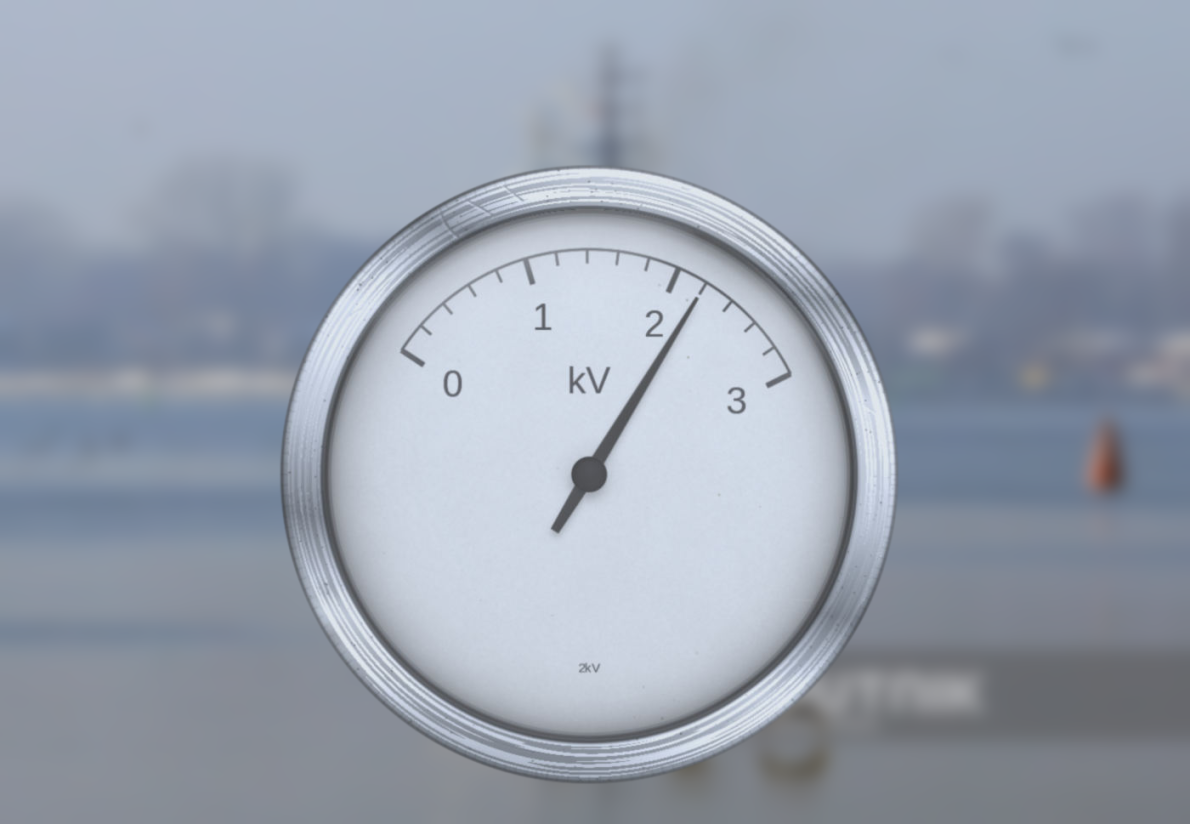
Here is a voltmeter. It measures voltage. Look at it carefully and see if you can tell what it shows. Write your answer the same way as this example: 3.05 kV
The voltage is 2.2 kV
